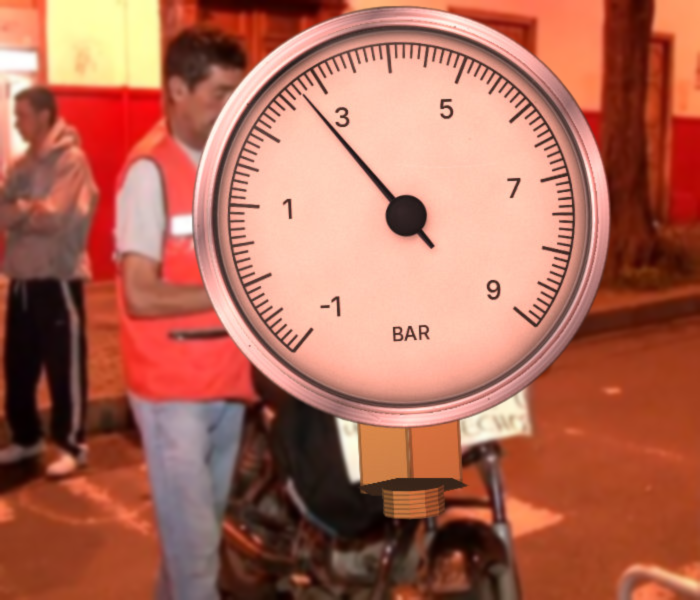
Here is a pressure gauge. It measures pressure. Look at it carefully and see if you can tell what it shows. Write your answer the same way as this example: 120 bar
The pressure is 2.7 bar
